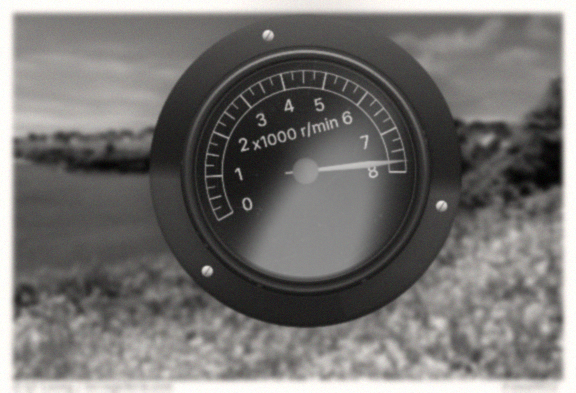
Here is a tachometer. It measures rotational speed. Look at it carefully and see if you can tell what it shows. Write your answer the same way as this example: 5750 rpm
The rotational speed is 7750 rpm
